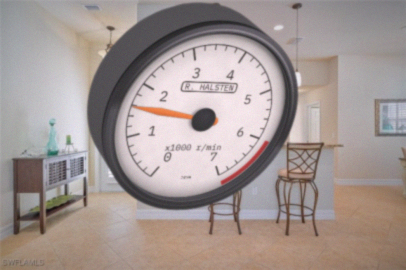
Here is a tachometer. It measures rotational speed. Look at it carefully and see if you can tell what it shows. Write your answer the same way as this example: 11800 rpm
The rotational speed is 1600 rpm
